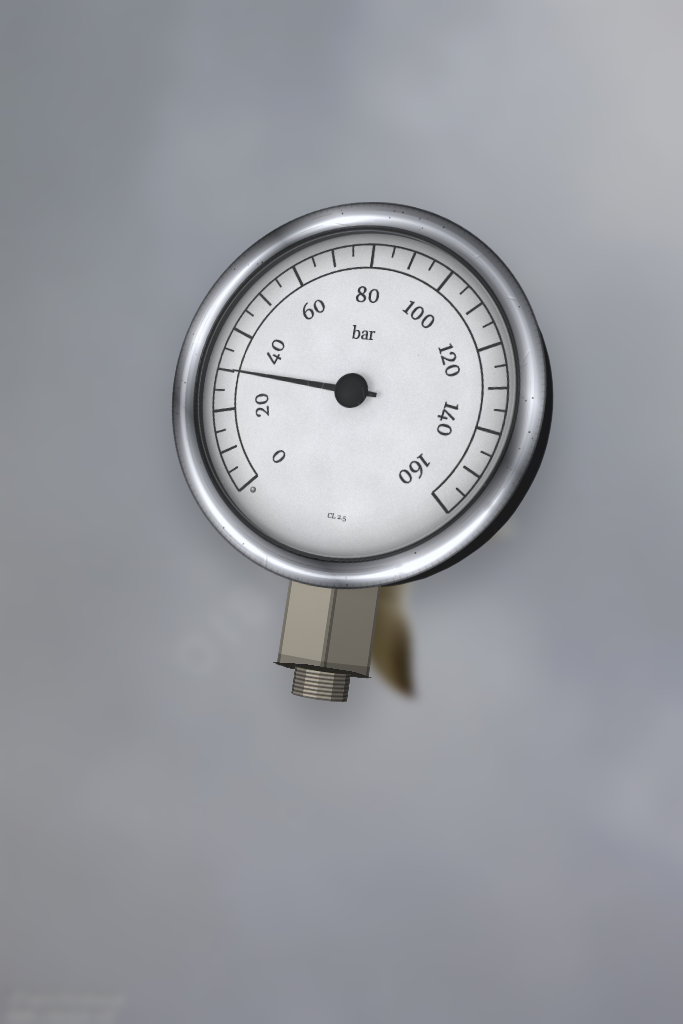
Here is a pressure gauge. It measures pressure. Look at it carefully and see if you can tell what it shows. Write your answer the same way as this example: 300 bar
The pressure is 30 bar
